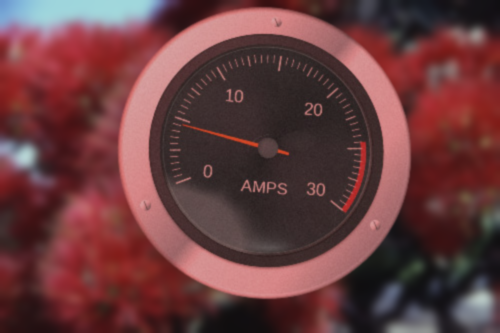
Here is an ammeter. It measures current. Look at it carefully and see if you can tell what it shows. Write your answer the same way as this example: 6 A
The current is 4.5 A
